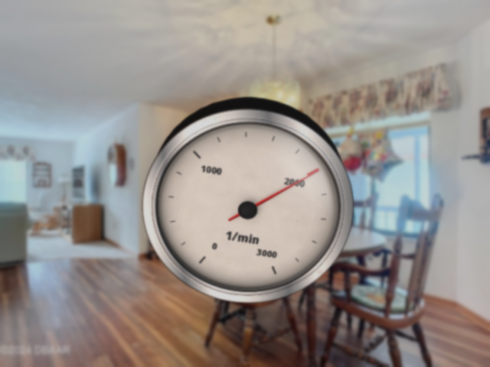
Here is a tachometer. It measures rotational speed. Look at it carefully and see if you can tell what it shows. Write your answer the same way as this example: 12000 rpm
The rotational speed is 2000 rpm
